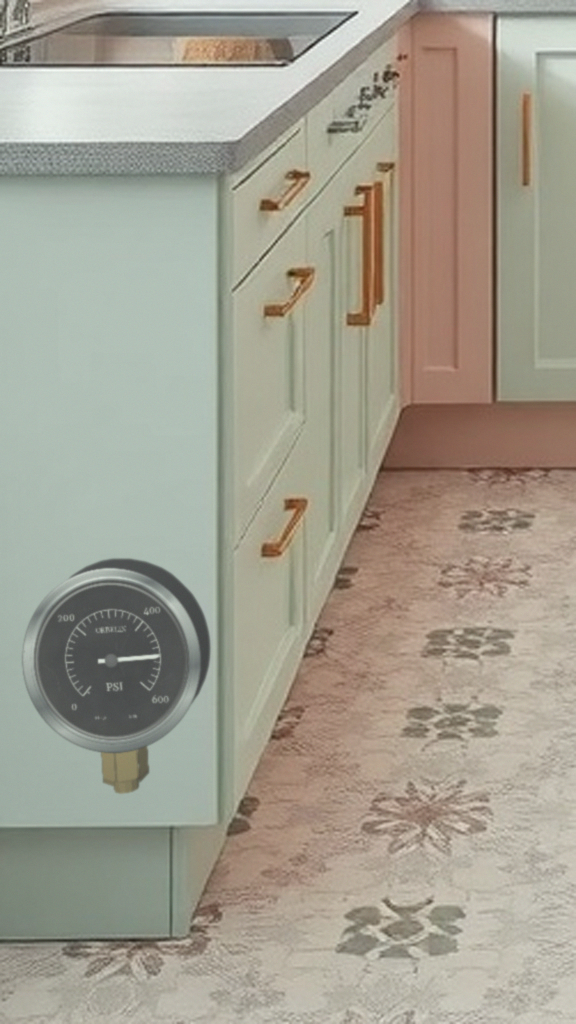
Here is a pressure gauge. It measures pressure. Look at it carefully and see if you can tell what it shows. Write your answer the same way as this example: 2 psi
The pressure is 500 psi
